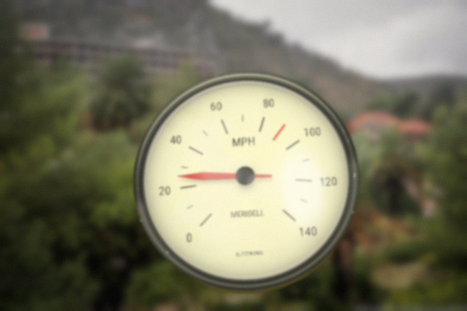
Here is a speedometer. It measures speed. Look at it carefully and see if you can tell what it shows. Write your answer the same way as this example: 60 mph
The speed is 25 mph
